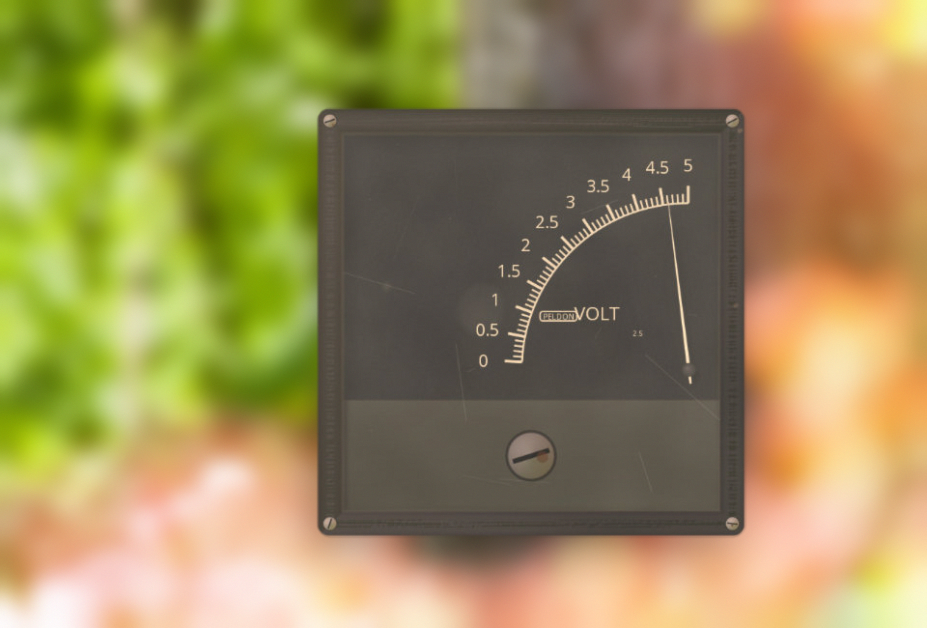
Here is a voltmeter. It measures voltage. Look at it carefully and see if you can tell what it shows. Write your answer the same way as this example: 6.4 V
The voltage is 4.6 V
